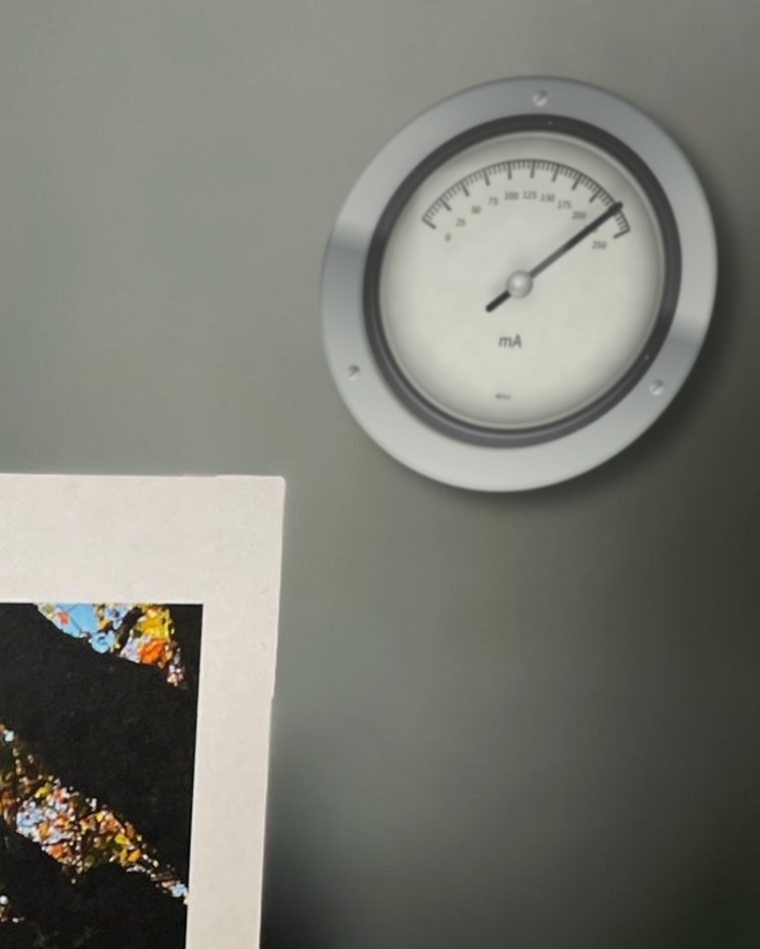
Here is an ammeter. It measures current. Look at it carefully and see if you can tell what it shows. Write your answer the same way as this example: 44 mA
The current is 225 mA
